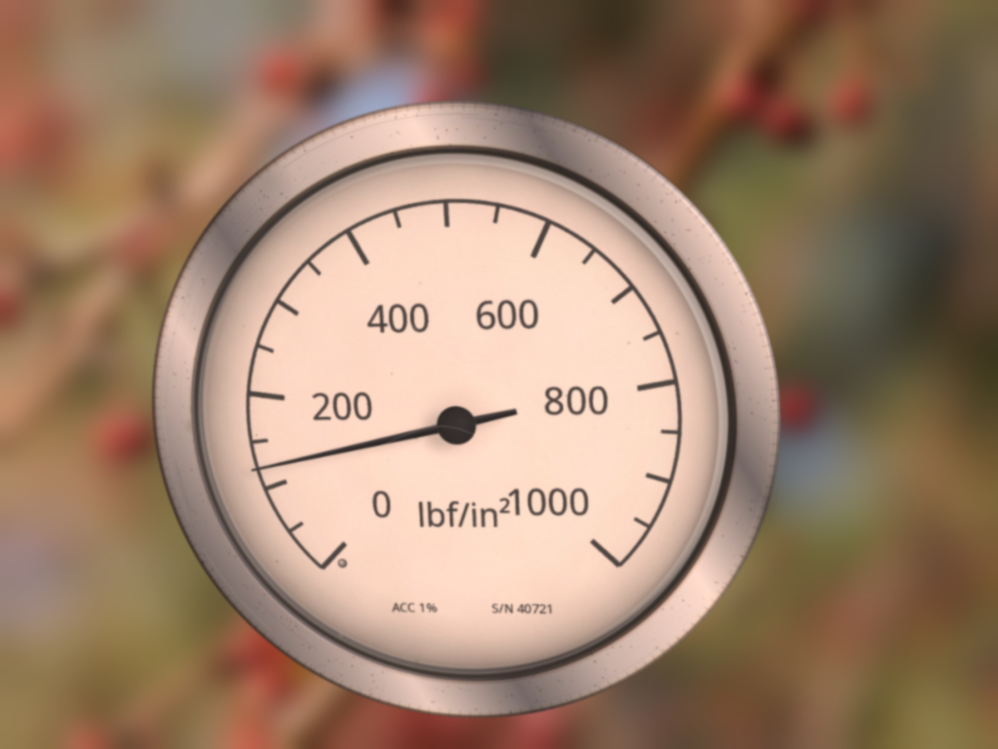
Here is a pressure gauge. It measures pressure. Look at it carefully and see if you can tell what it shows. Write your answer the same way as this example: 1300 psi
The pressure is 125 psi
